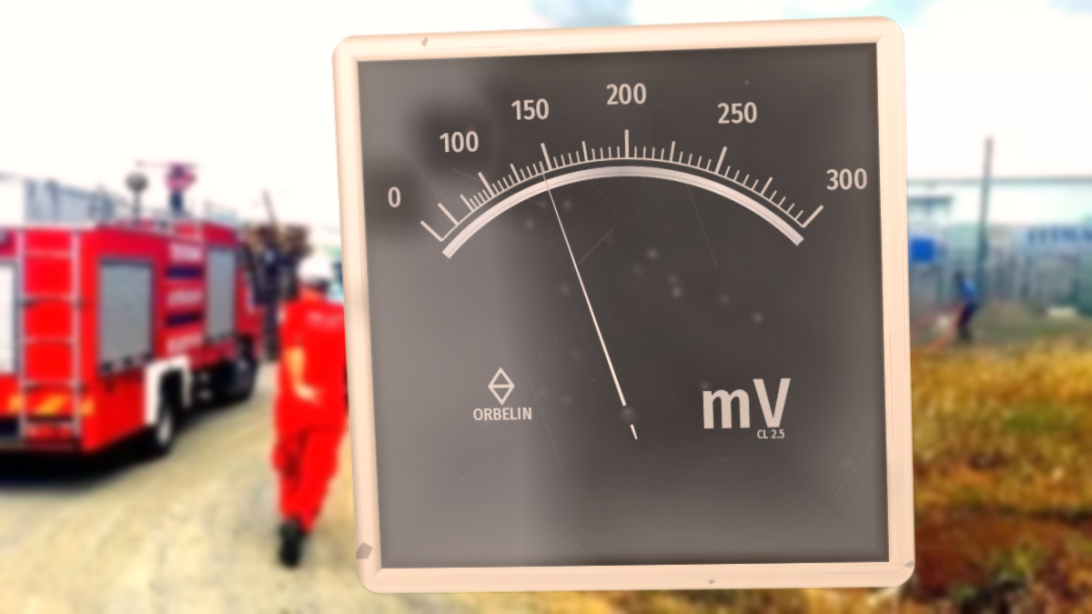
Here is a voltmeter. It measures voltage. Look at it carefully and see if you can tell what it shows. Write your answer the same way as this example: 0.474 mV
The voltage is 145 mV
